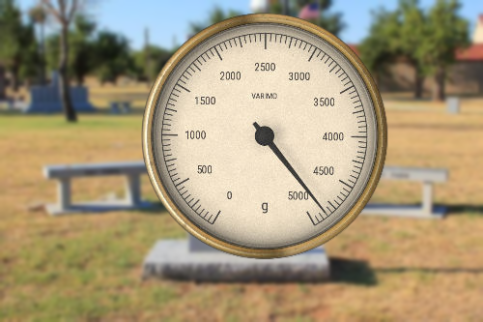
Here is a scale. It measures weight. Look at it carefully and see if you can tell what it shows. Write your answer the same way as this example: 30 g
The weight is 4850 g
